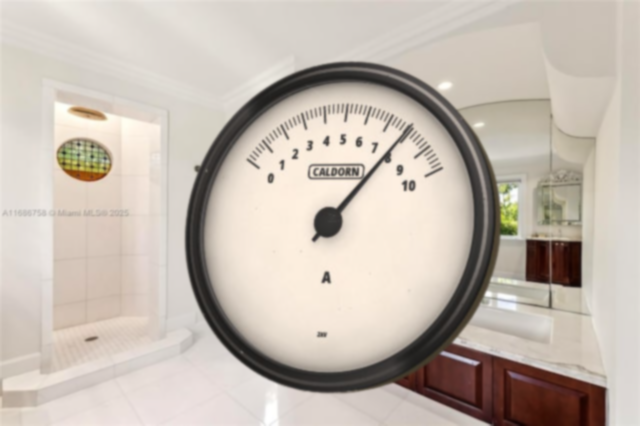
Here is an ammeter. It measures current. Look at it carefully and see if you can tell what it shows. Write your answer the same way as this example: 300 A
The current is 8 A
